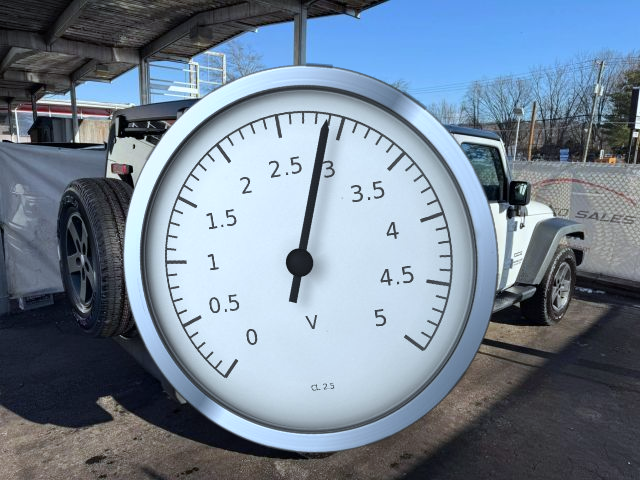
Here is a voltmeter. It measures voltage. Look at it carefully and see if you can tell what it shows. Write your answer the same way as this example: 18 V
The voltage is 2.9 V
